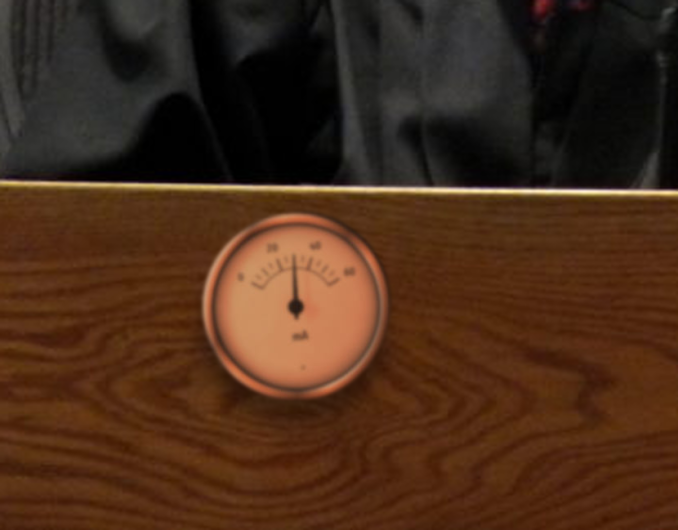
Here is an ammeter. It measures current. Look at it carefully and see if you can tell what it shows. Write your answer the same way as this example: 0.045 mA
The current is 30 mA
